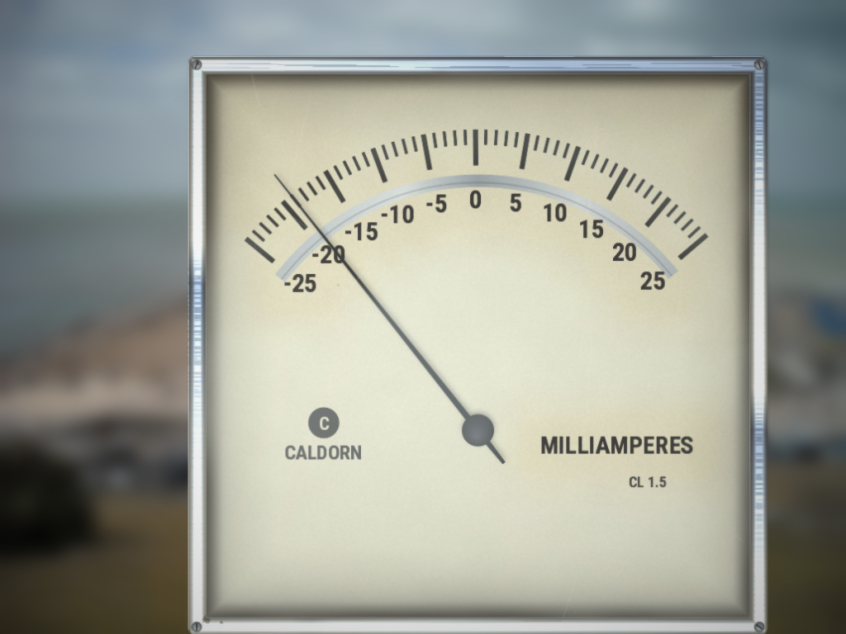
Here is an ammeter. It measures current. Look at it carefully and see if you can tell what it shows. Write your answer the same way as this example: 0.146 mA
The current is -19 mA
